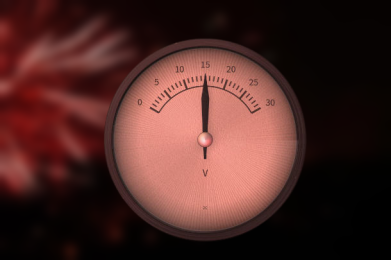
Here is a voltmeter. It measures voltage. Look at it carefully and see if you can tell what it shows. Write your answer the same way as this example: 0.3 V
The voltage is 15 V
